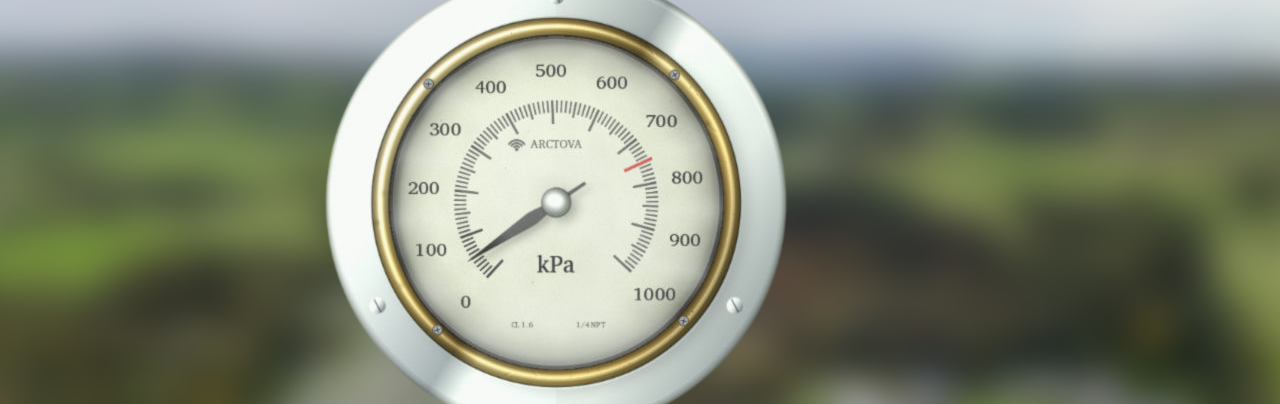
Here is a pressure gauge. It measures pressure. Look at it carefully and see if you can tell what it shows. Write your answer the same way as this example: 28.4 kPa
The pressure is 50 kPa
